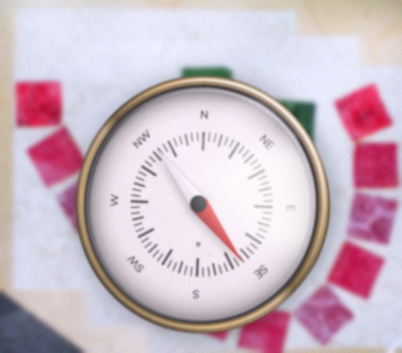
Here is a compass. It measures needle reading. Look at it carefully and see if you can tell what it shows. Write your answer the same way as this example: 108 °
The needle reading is 140 °
